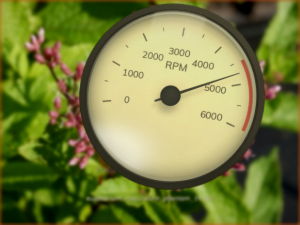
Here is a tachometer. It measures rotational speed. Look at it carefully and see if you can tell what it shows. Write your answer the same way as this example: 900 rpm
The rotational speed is 4750 rpm
